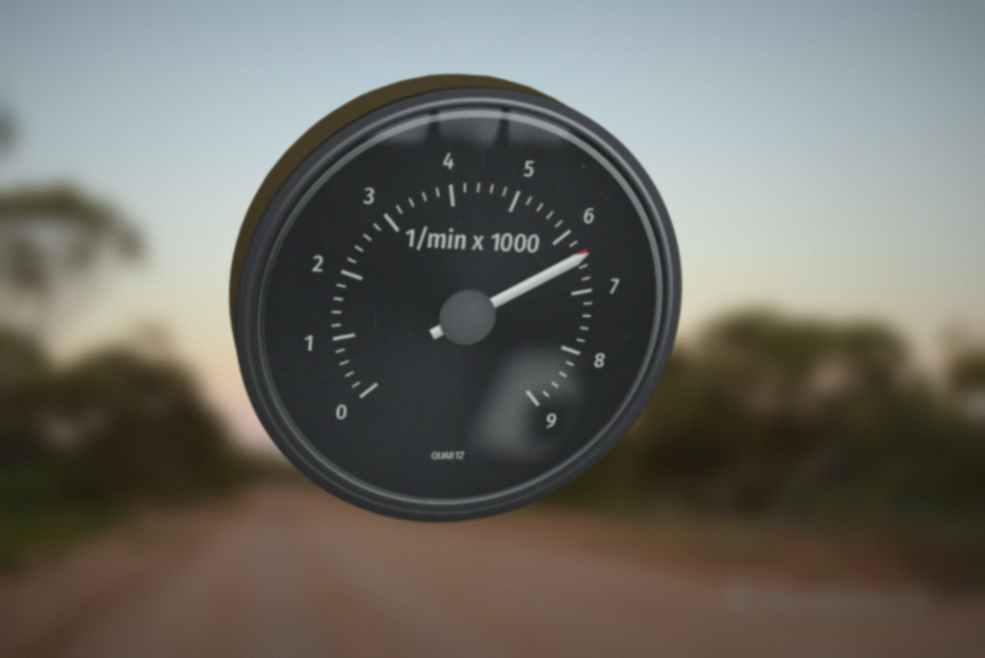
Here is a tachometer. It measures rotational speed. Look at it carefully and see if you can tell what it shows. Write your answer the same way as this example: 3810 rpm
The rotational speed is 6400 rpm
